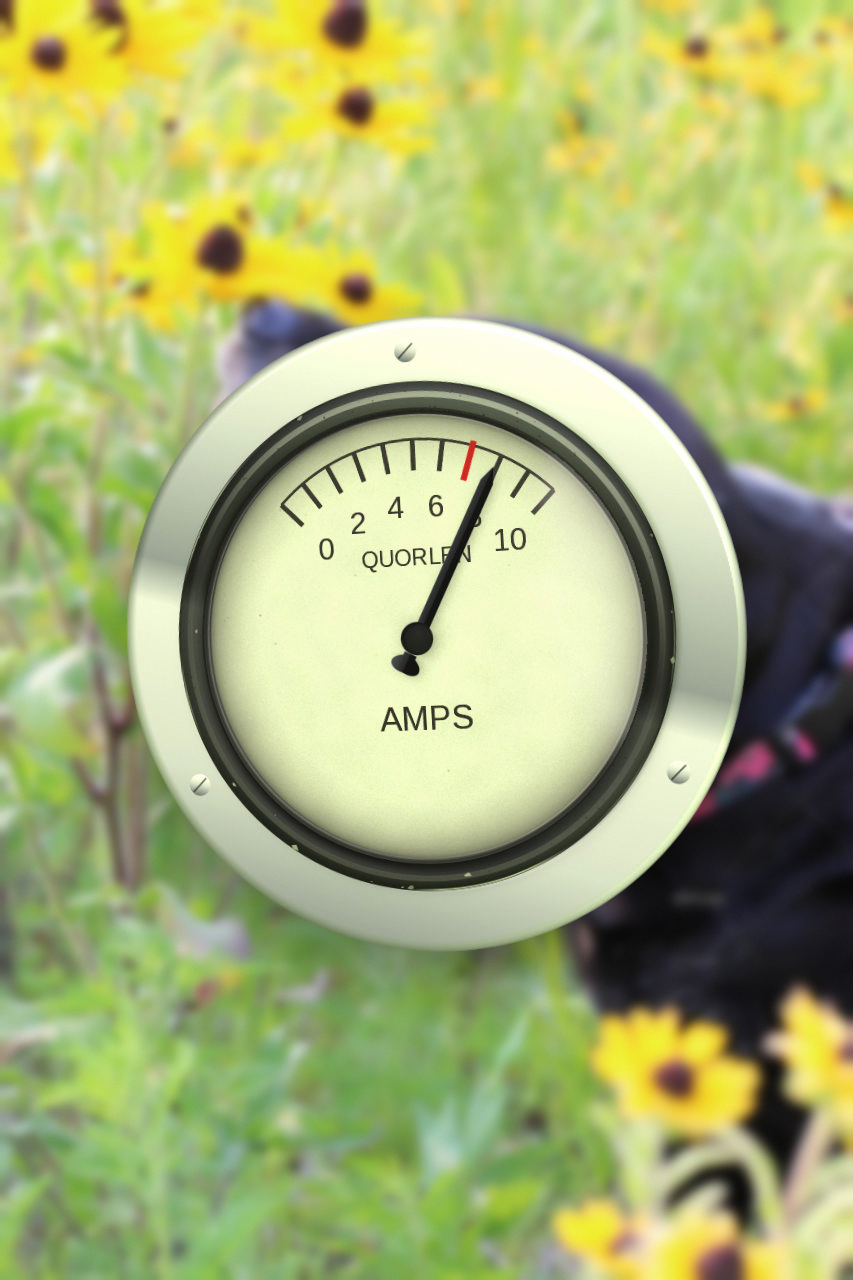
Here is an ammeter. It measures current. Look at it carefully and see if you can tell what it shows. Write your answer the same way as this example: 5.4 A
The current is 8 A
